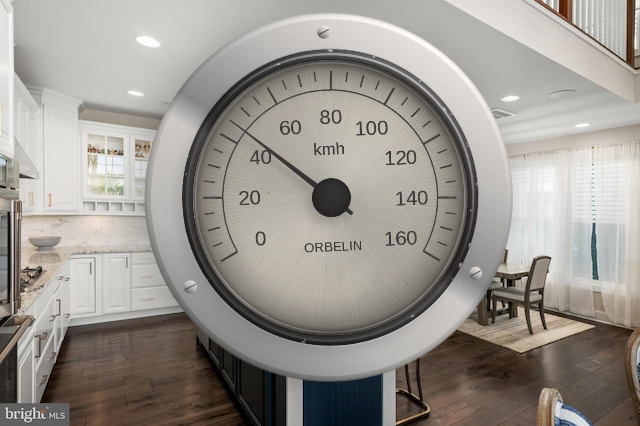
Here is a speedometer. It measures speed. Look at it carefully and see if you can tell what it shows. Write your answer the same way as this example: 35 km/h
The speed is 45 km/h
